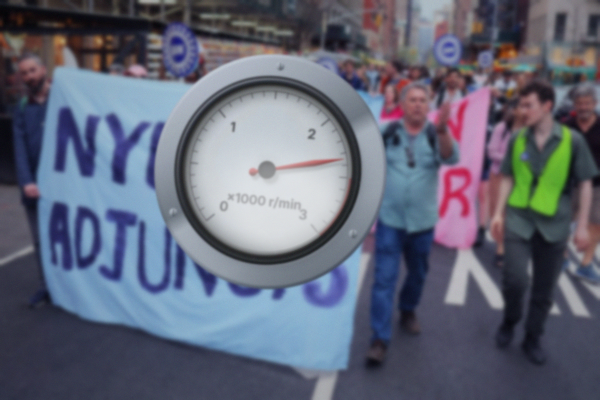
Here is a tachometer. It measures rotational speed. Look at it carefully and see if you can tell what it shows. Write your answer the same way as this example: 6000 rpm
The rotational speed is 2350 rpm
